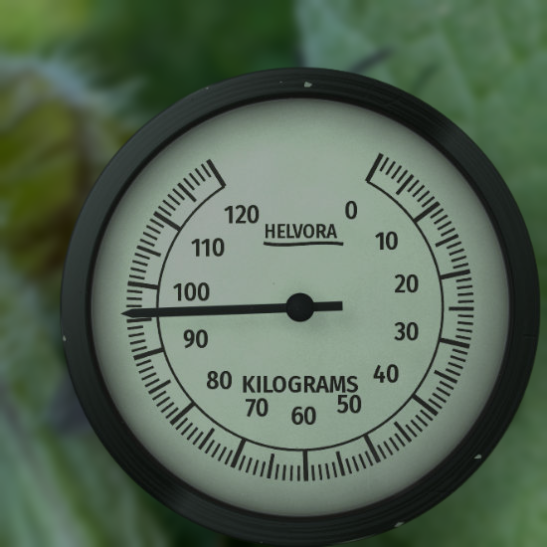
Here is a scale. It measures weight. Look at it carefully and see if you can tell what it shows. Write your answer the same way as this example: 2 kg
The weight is 96 kg
